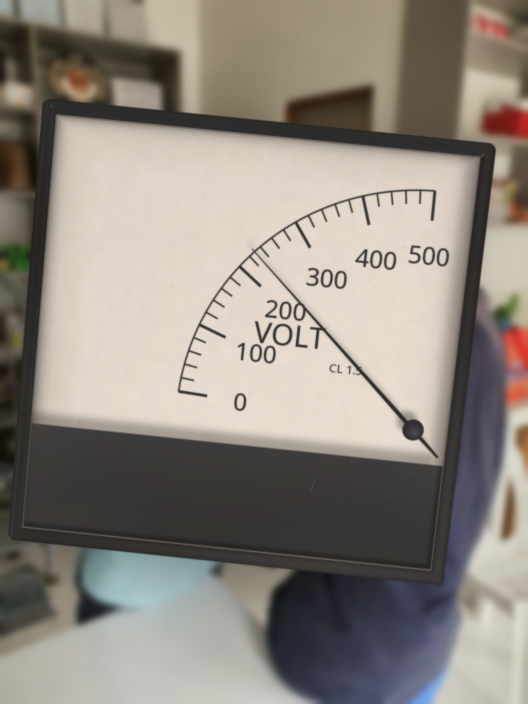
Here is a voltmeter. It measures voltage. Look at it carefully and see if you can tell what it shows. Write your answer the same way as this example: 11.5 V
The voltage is 230 V
